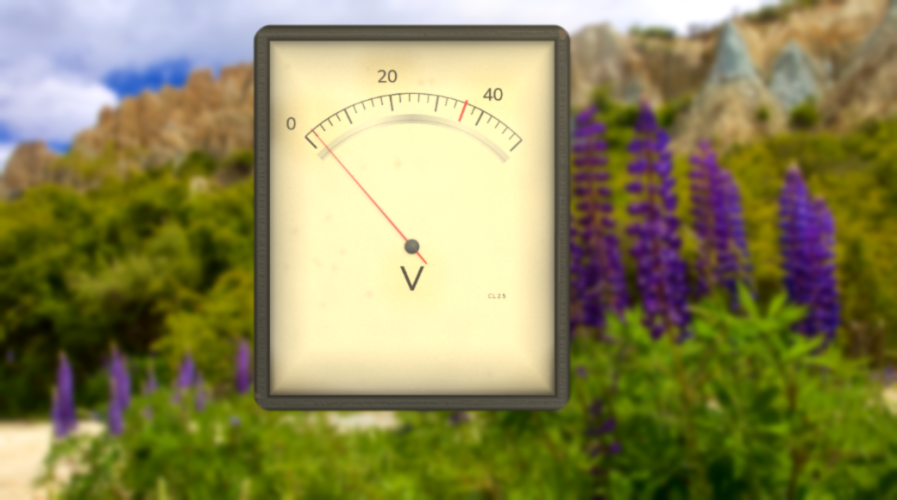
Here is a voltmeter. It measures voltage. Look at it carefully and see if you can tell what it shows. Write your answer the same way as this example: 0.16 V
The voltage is 2 V
